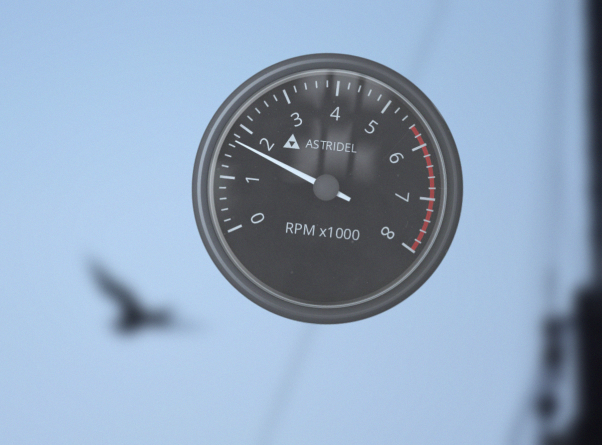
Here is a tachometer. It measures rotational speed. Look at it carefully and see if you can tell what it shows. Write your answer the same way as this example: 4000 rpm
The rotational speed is 1700 rpm
